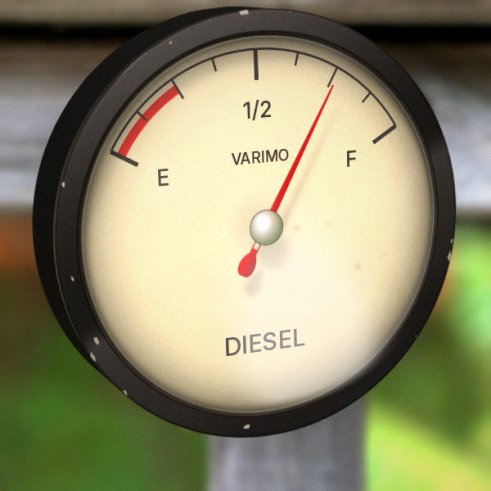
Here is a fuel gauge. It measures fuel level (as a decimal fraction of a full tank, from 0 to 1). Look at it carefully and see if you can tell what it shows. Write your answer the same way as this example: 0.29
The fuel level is 0.75
